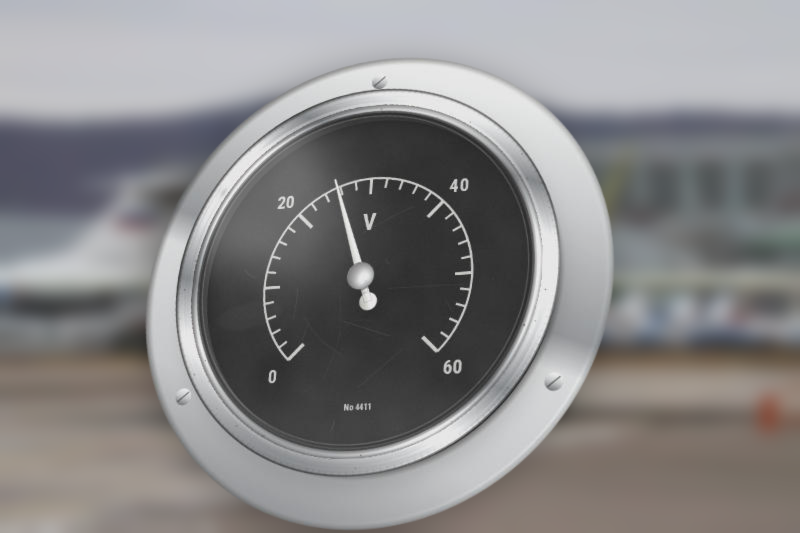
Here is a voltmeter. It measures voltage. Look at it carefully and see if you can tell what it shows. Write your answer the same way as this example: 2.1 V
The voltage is 26 V
